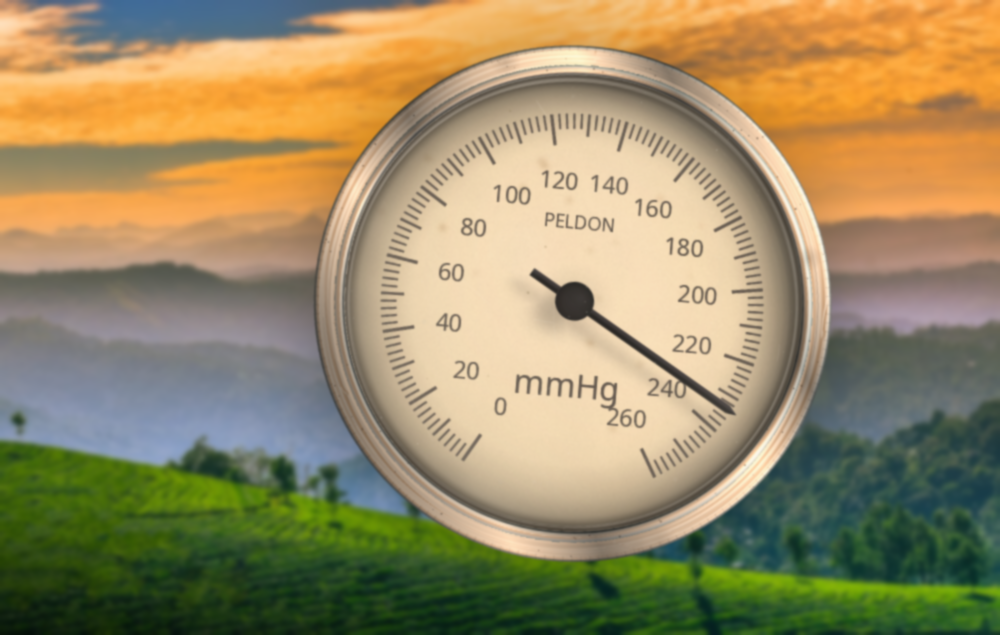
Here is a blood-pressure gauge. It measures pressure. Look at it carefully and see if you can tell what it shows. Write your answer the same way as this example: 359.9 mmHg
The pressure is 234 mmHg
